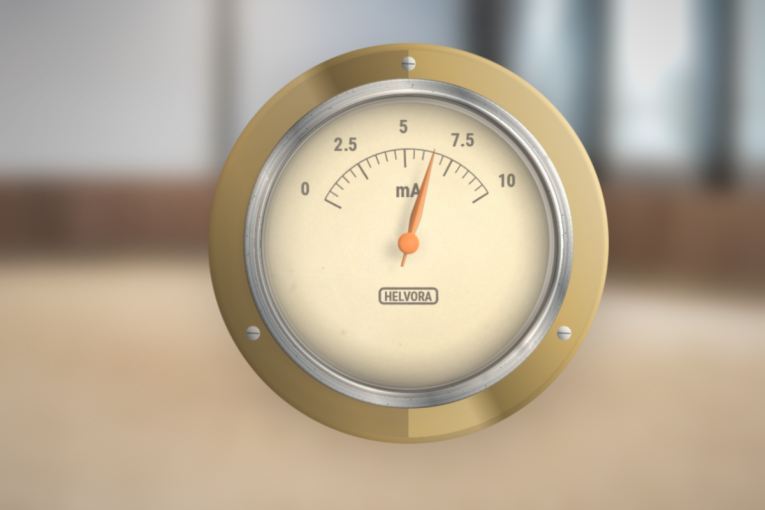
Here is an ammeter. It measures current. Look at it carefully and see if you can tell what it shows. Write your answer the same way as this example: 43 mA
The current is 6.5 mA
